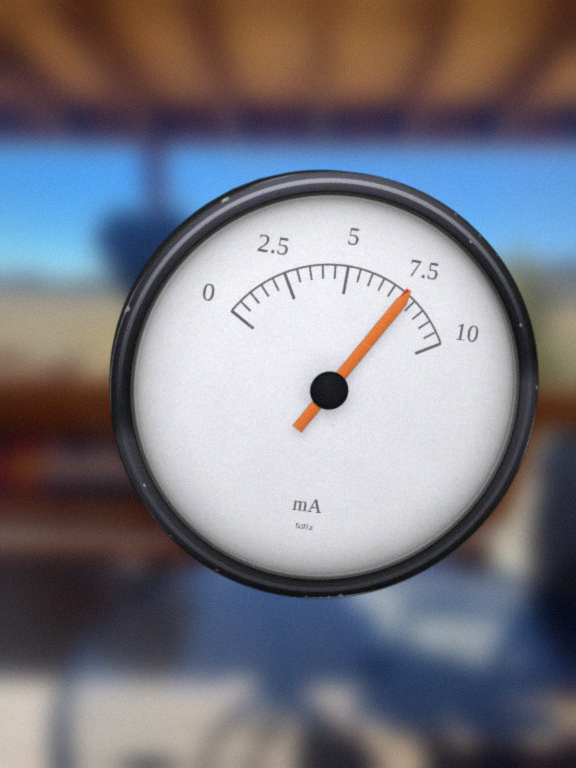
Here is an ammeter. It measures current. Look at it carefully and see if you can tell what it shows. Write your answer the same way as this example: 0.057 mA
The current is 7.5 mA
